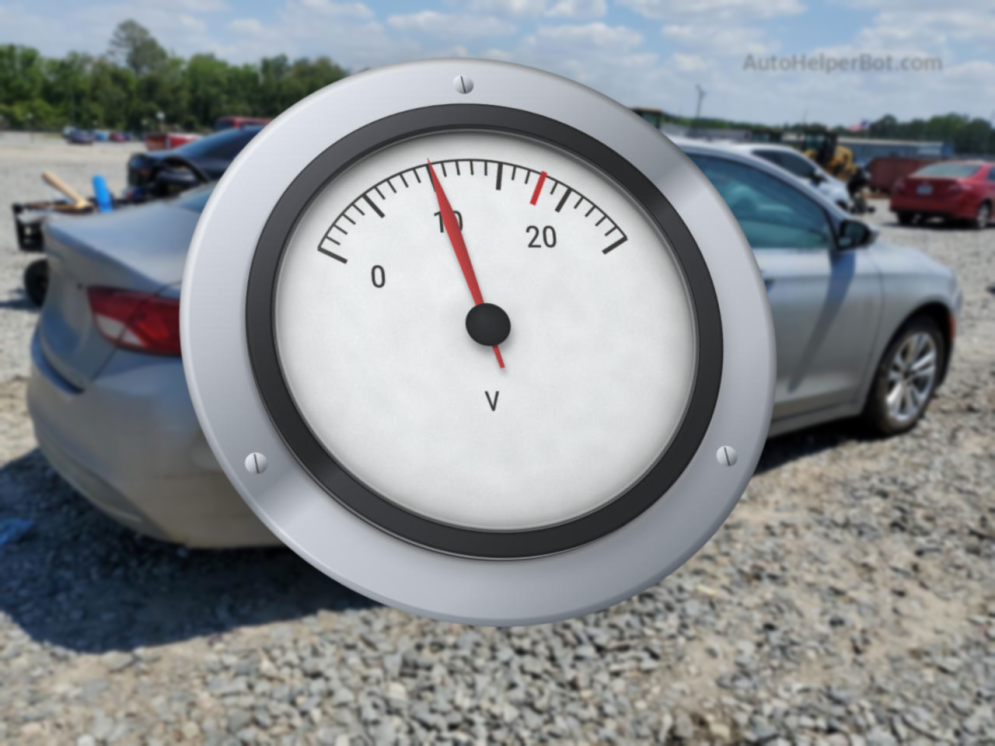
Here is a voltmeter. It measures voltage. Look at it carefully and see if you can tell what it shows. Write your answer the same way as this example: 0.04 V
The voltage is 10 V
